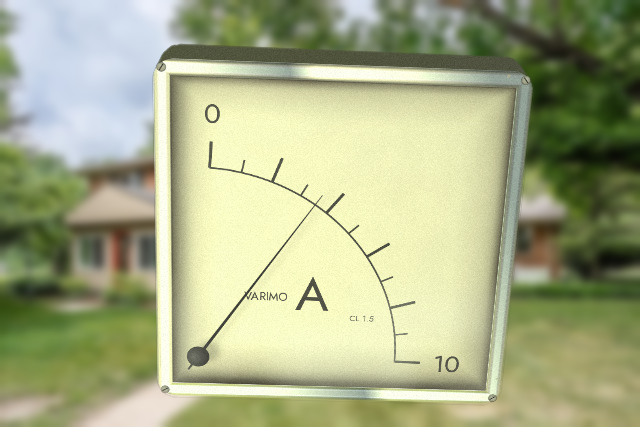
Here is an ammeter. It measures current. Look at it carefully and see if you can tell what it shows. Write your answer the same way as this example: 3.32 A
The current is 3.5 A
